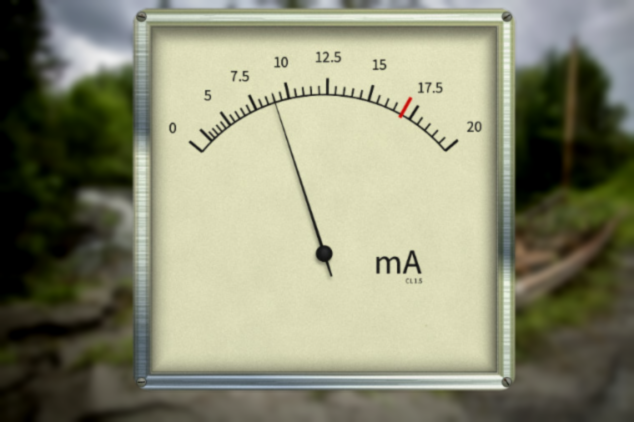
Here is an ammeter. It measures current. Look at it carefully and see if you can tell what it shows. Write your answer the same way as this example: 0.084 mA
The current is 9 mA
